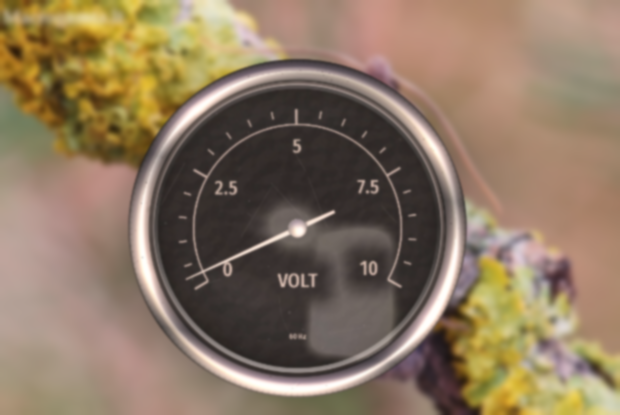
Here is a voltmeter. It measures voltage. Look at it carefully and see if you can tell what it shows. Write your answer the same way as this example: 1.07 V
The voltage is 0.25 V
